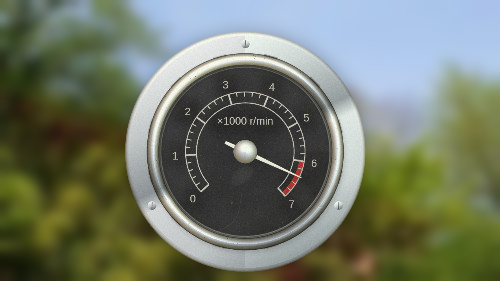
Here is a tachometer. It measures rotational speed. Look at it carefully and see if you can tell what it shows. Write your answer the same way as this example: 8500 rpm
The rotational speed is 6400 rpm
